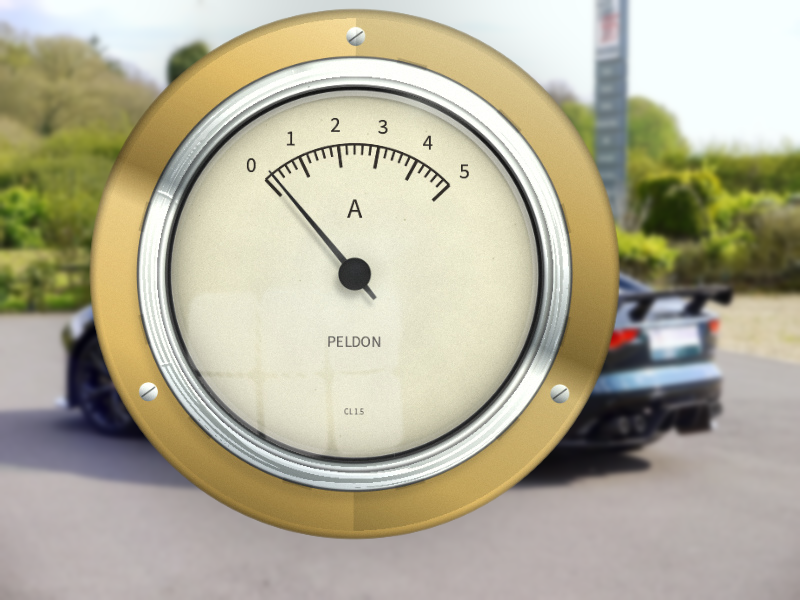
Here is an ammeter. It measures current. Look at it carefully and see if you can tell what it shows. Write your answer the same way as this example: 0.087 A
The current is 0.2 A
